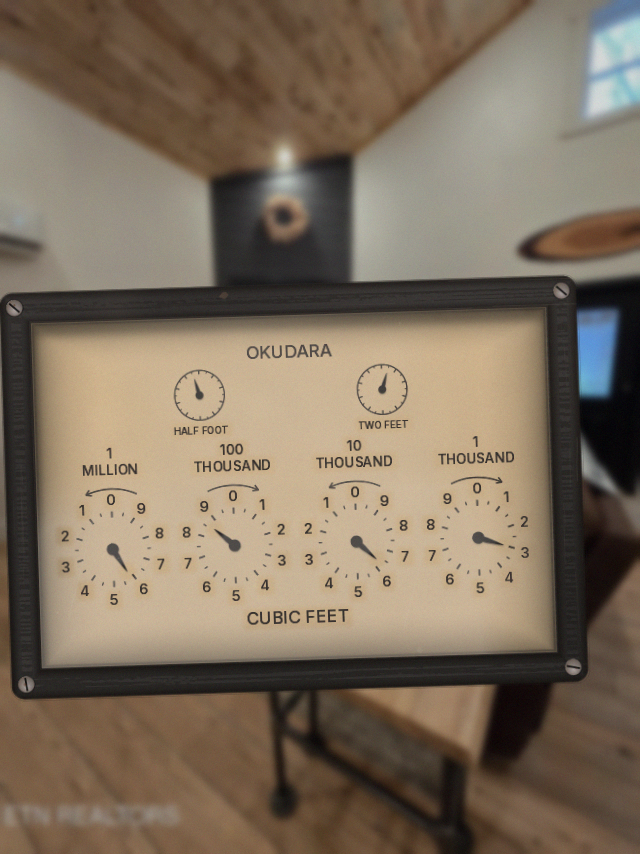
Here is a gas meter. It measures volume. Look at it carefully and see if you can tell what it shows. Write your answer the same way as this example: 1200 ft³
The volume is 586300 ft³
